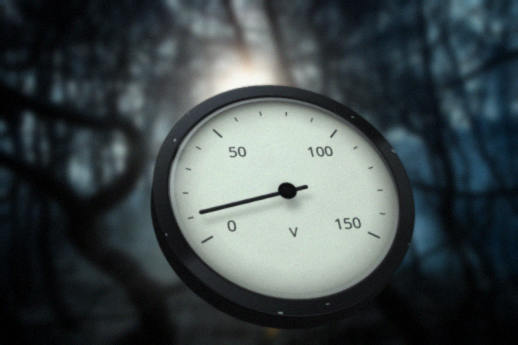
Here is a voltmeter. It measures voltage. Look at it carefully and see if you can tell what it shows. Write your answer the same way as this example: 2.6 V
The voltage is 10 V
